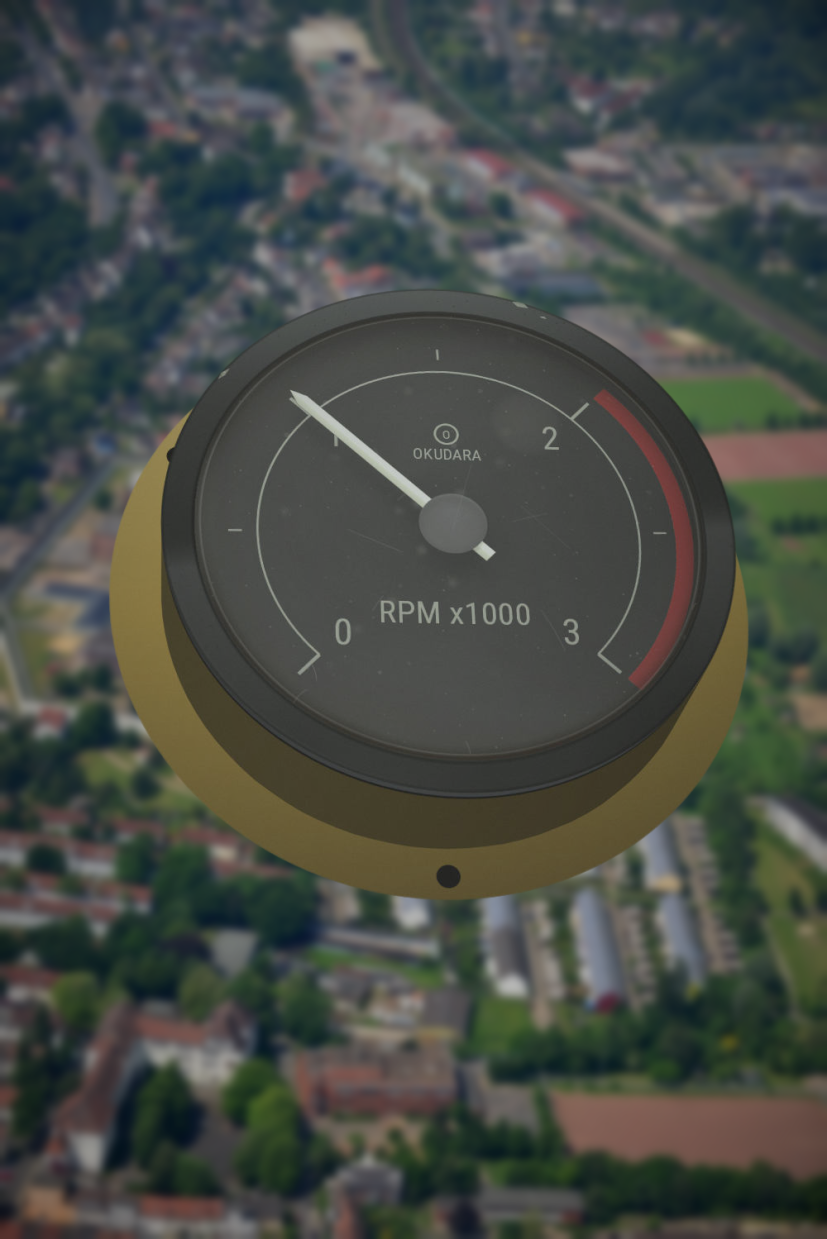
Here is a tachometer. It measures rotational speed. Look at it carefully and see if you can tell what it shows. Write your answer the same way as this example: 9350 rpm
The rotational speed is 1000 rpm
